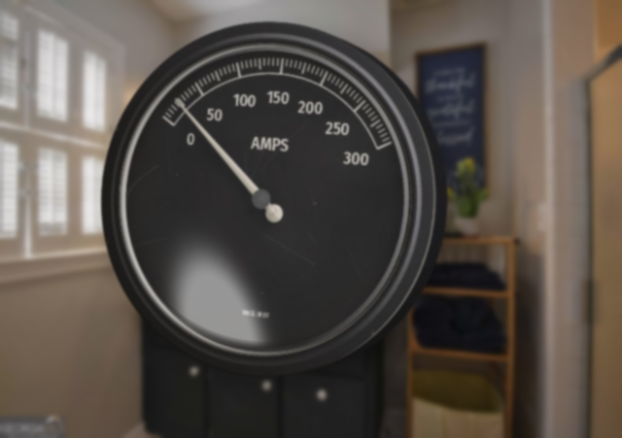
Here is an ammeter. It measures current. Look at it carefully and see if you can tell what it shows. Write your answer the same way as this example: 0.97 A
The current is 25 A
